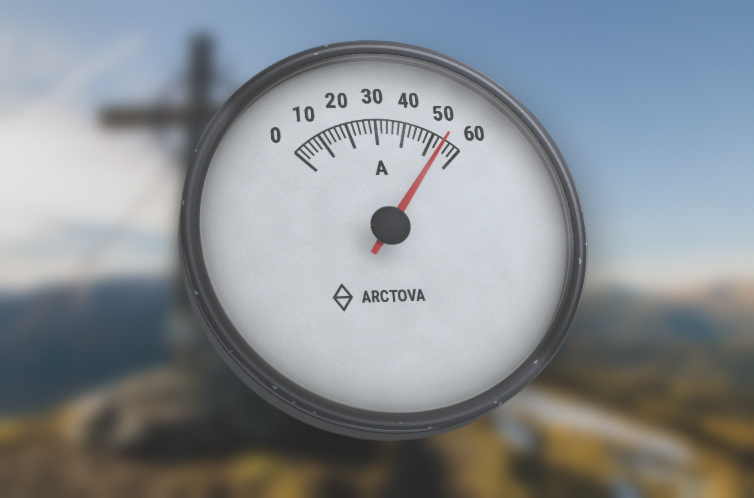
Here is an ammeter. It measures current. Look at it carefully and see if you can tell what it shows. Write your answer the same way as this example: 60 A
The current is 54 A
